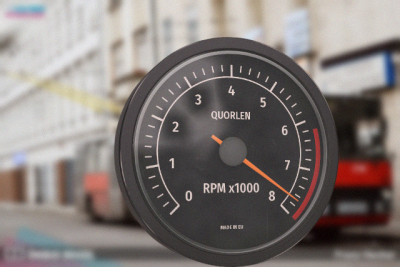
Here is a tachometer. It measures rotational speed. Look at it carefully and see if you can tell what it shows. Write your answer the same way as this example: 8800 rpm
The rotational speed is 7700 rpm
